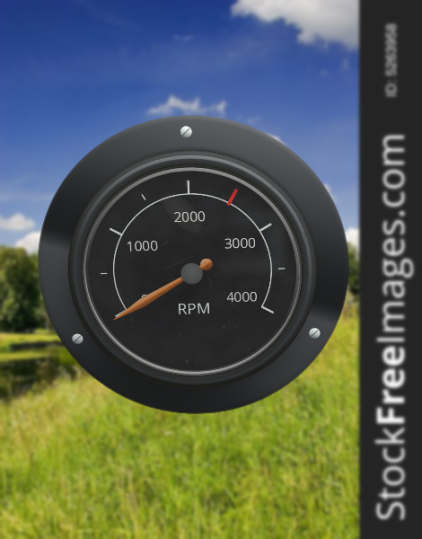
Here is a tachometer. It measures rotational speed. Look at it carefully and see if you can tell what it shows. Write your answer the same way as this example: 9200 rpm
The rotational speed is 0 rpm
